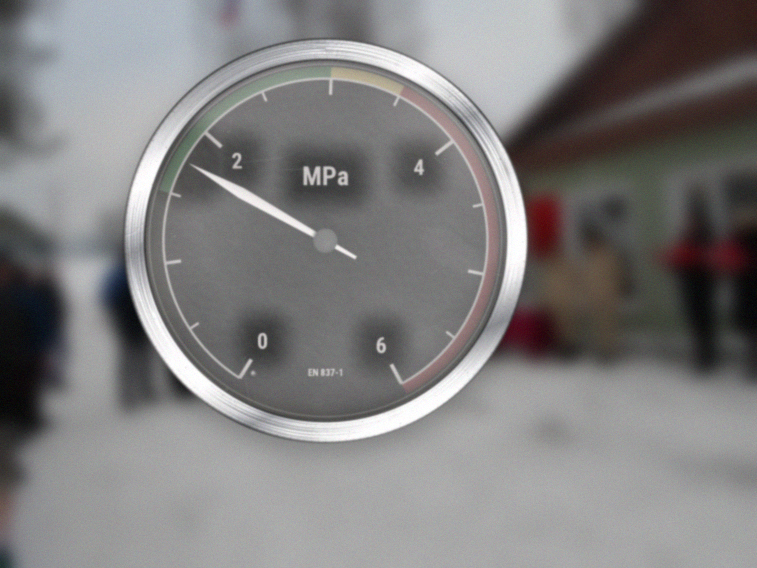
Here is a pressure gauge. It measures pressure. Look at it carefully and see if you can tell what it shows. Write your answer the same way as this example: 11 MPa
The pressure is 1.75 MPa
